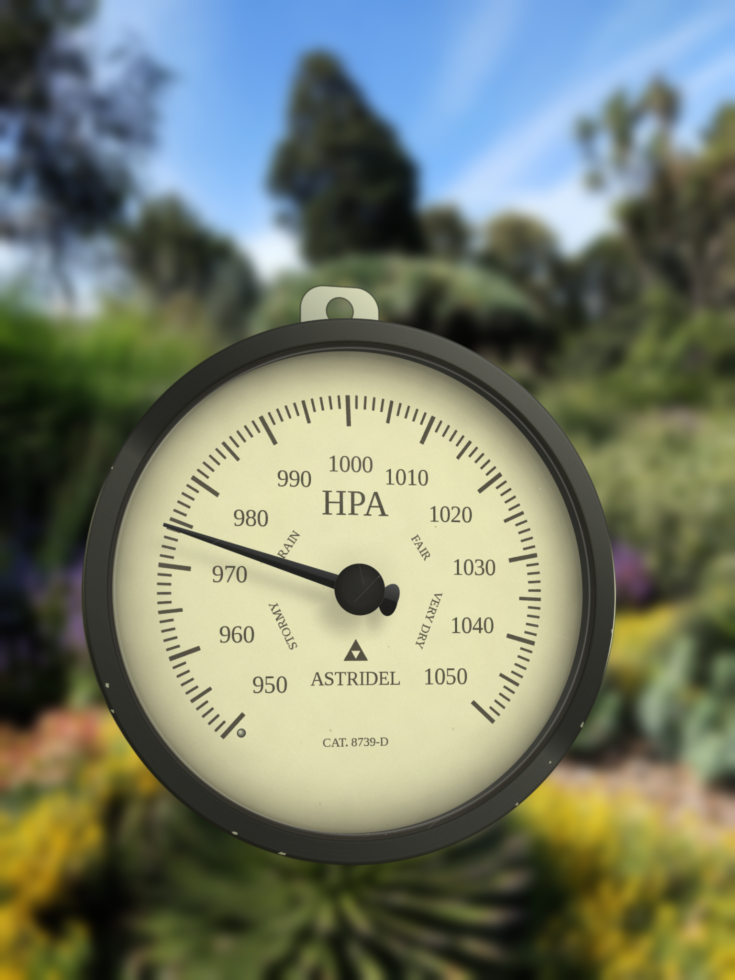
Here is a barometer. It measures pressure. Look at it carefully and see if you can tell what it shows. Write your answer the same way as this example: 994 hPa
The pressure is 974 hPa
